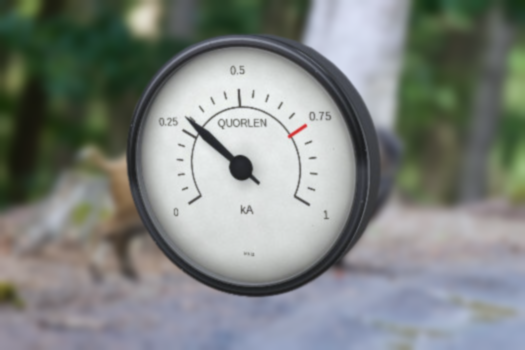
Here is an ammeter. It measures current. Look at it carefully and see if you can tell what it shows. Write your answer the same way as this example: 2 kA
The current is 0.3 kA
